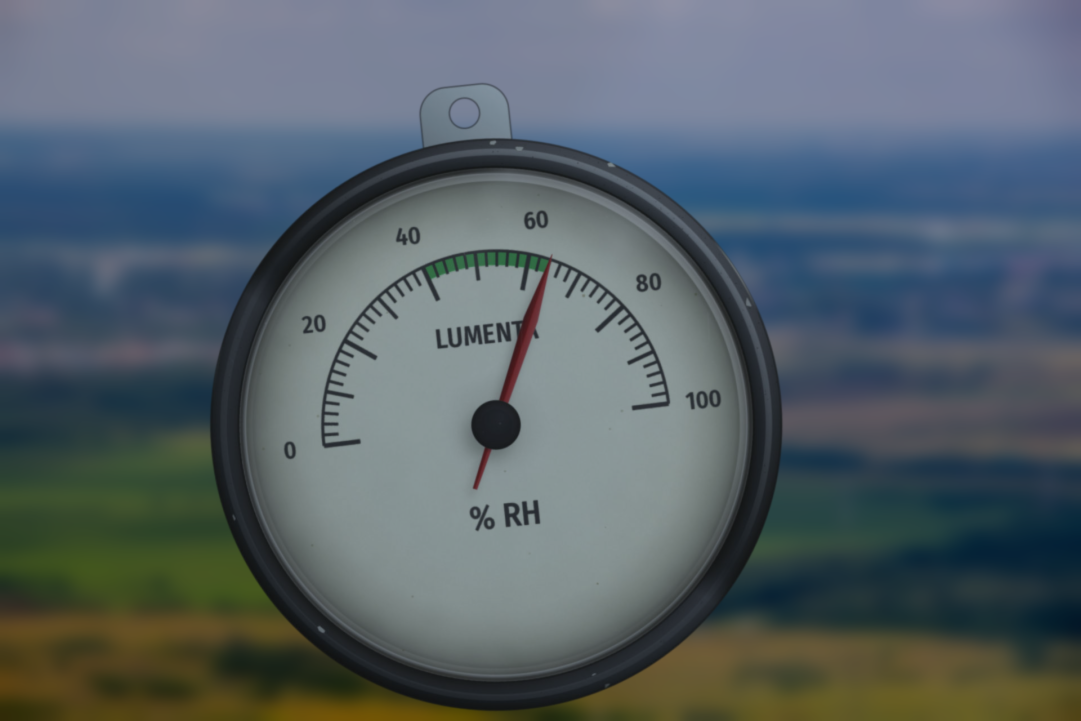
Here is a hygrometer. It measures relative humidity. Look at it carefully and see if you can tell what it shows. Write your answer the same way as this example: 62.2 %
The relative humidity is 64 %
